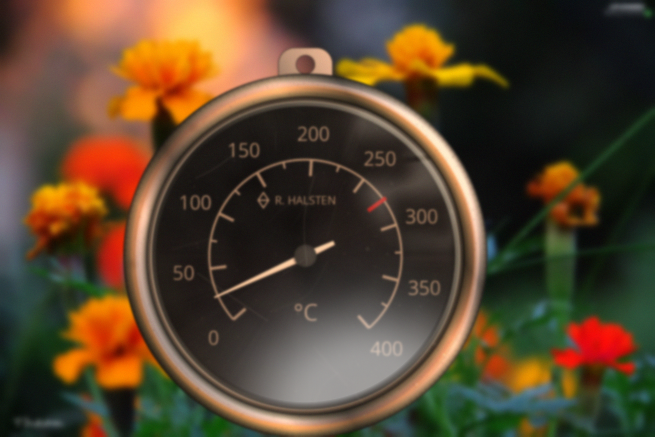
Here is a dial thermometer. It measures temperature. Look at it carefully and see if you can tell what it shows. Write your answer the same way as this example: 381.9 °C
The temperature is 25 °C
